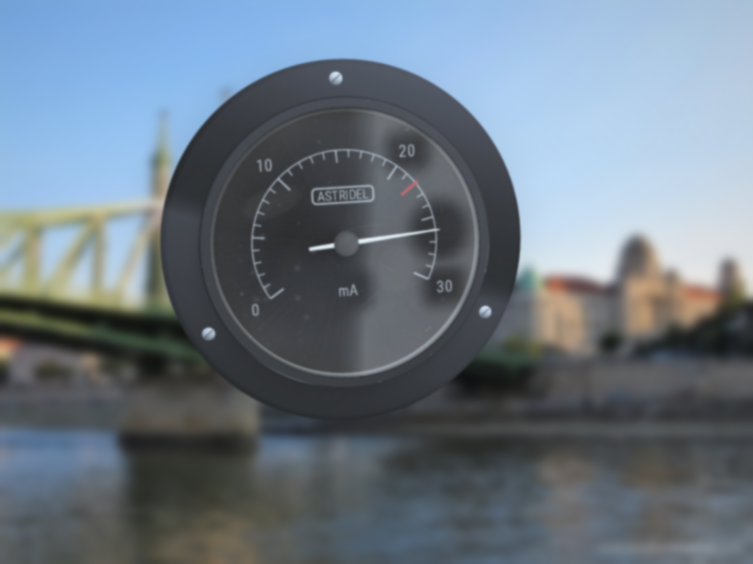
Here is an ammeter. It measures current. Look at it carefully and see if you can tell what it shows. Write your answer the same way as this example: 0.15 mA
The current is 26 mA
